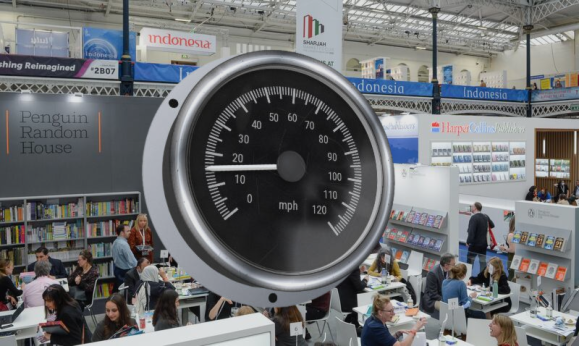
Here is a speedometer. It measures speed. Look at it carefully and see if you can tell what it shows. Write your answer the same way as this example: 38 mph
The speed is 15 mph
